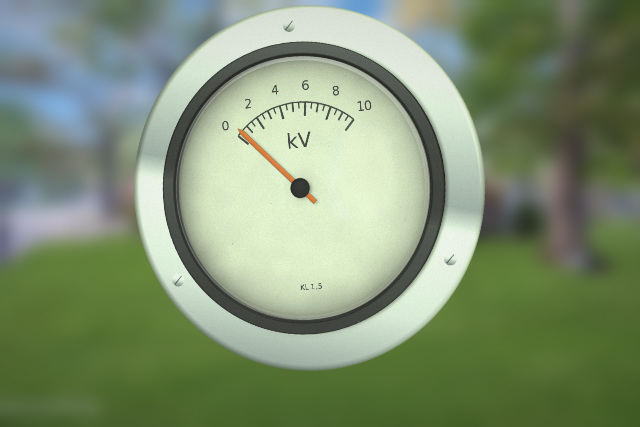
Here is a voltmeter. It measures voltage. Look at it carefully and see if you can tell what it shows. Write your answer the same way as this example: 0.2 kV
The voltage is 0.5 kV
